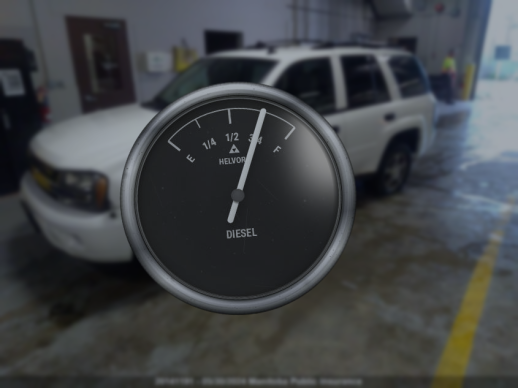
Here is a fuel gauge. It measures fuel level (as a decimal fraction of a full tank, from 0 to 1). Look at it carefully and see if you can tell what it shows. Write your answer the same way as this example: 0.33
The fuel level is 0.75
